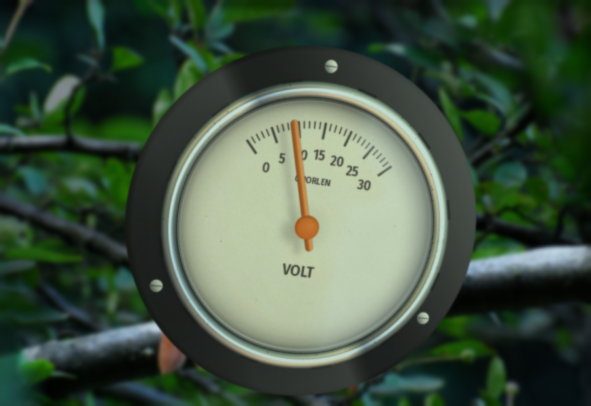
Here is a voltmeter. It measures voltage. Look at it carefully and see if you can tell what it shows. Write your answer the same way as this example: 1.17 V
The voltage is 9 V
